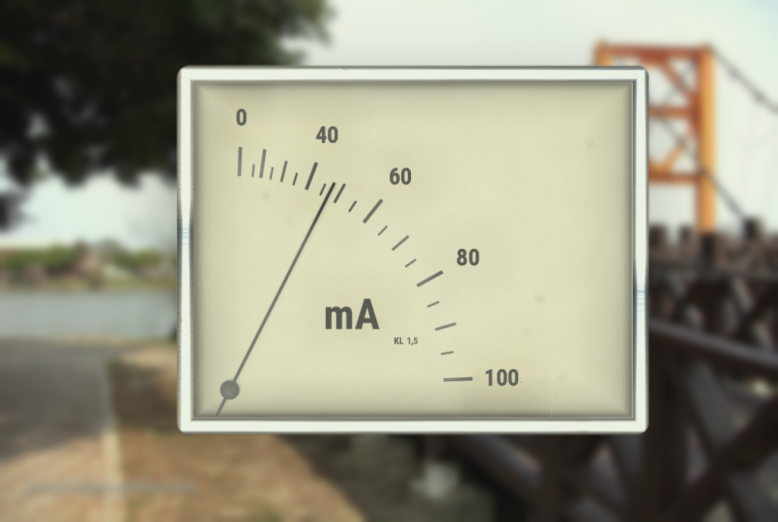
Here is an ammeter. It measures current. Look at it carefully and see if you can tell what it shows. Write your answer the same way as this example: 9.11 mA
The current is 47.5 mA
